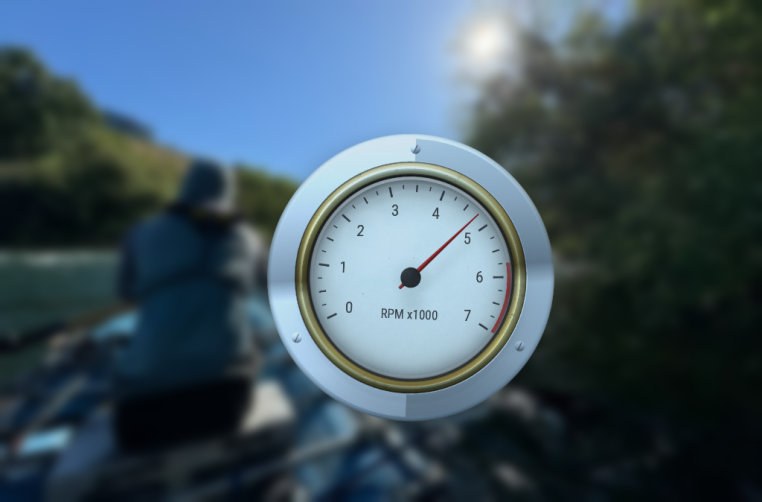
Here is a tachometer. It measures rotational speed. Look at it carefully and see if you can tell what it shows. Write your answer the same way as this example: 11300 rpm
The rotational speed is 4750 rpm
